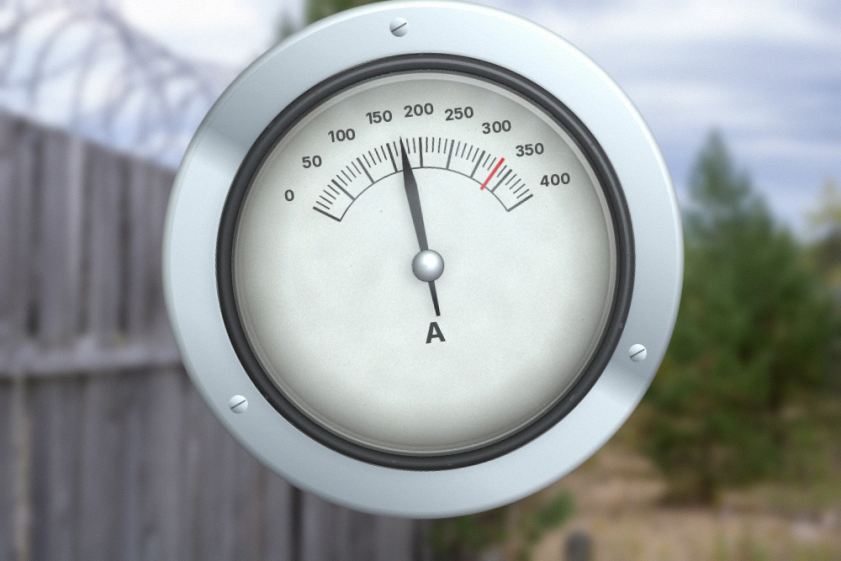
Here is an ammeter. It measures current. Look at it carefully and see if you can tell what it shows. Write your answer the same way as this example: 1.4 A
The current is 170 A
